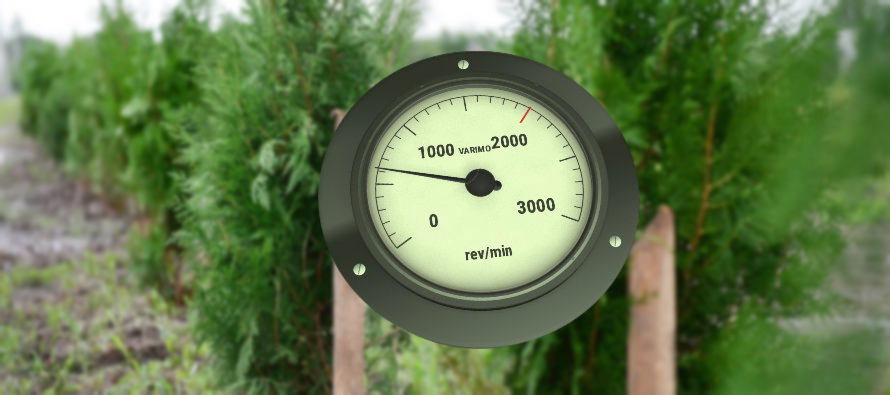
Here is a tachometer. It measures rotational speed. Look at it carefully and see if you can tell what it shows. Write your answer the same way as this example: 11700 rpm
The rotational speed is 600 rpm
